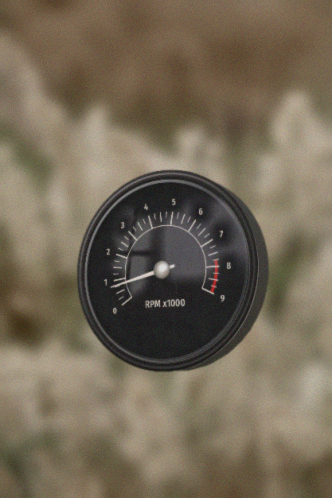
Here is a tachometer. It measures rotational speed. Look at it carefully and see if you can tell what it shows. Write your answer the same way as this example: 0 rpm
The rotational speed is 750 rpm
